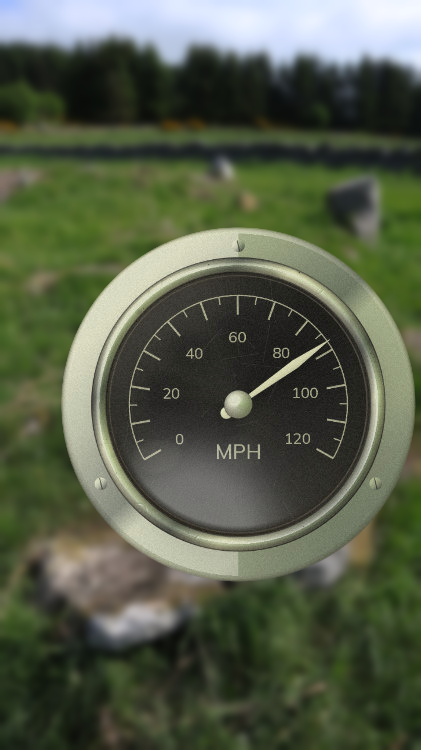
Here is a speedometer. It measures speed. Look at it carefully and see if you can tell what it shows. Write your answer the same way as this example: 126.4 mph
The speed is 87.5 mph
